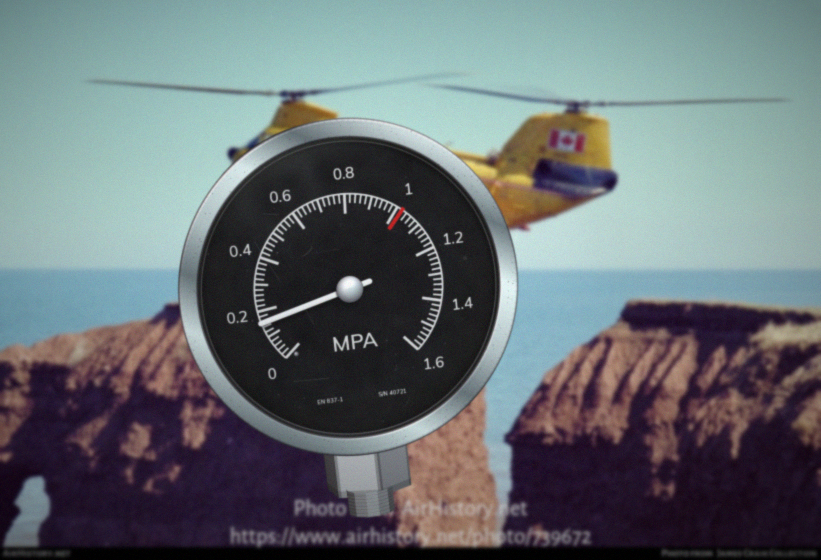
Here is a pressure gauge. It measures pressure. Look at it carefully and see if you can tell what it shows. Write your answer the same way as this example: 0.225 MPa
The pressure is 0.16 MPa
